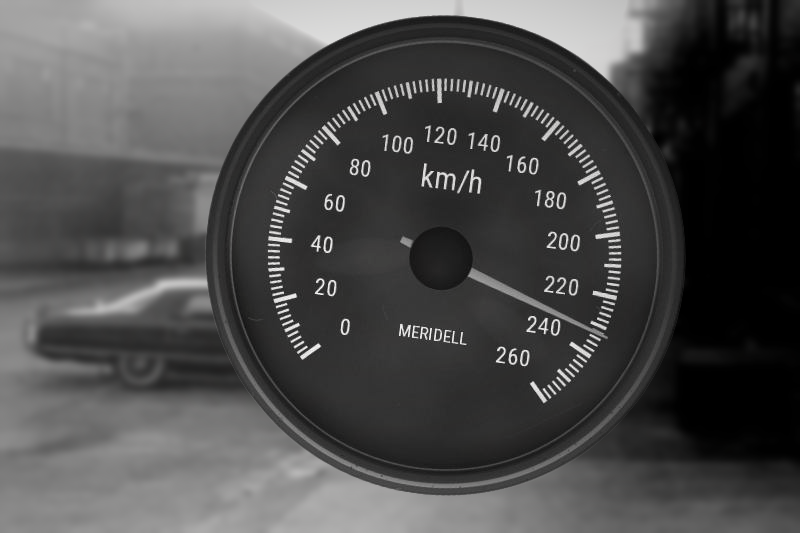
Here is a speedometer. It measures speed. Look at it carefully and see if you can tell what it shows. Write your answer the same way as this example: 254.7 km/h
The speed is 232 km/h
